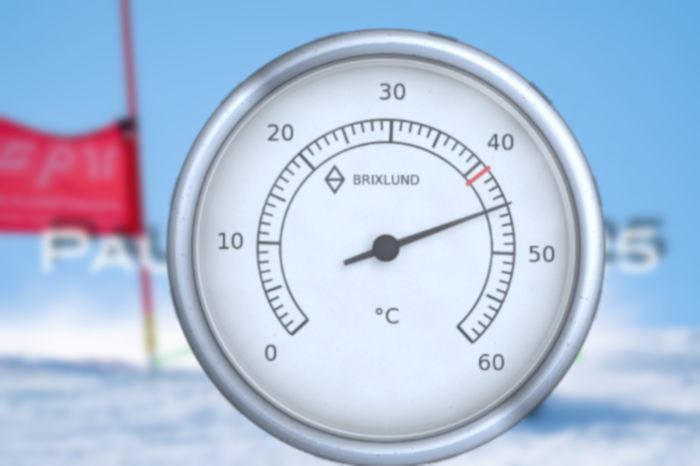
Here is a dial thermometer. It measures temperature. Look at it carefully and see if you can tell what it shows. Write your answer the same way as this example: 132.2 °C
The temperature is 45 °C
